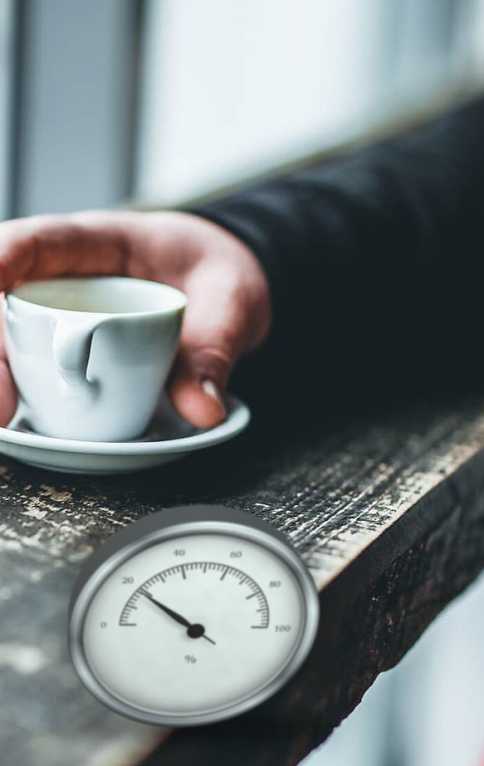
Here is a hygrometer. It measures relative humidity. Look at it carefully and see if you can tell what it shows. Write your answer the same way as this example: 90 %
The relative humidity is 20 %
